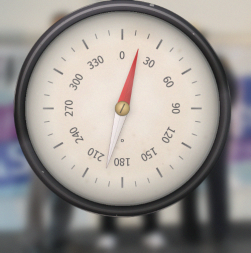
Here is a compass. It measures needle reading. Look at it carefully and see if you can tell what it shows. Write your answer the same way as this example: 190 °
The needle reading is 15 °
